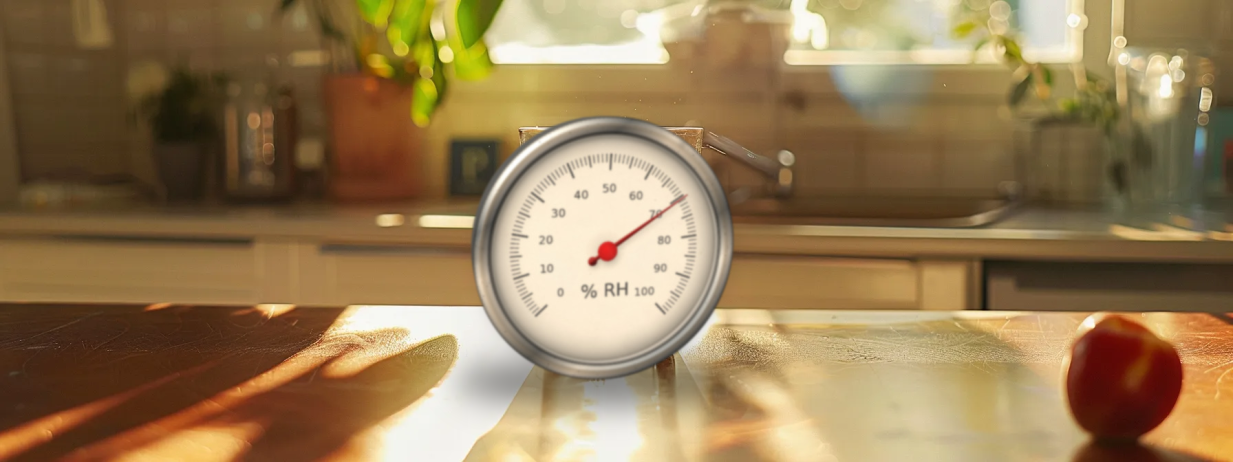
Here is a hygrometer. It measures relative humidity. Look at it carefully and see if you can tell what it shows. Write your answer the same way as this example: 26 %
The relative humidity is 70 %
